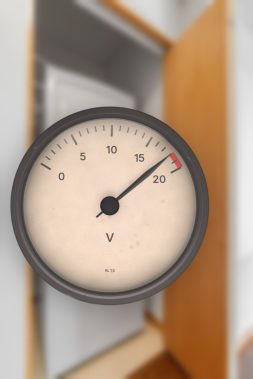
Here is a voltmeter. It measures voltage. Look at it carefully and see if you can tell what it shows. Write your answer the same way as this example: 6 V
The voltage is 18 V
